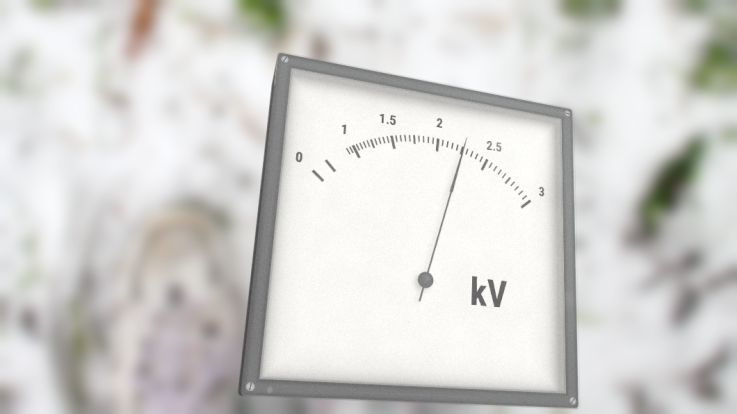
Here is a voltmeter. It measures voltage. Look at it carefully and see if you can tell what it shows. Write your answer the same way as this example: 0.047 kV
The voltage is 2.25 kV
